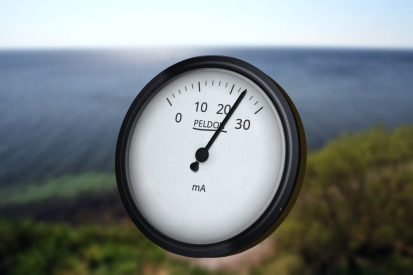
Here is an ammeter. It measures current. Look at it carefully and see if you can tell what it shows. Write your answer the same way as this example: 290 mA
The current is 24 mA
